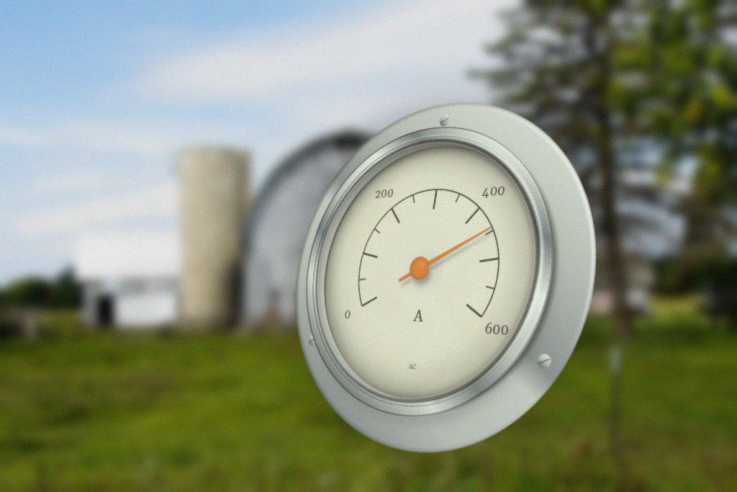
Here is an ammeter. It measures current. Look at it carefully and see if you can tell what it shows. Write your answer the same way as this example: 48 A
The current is 450 A
